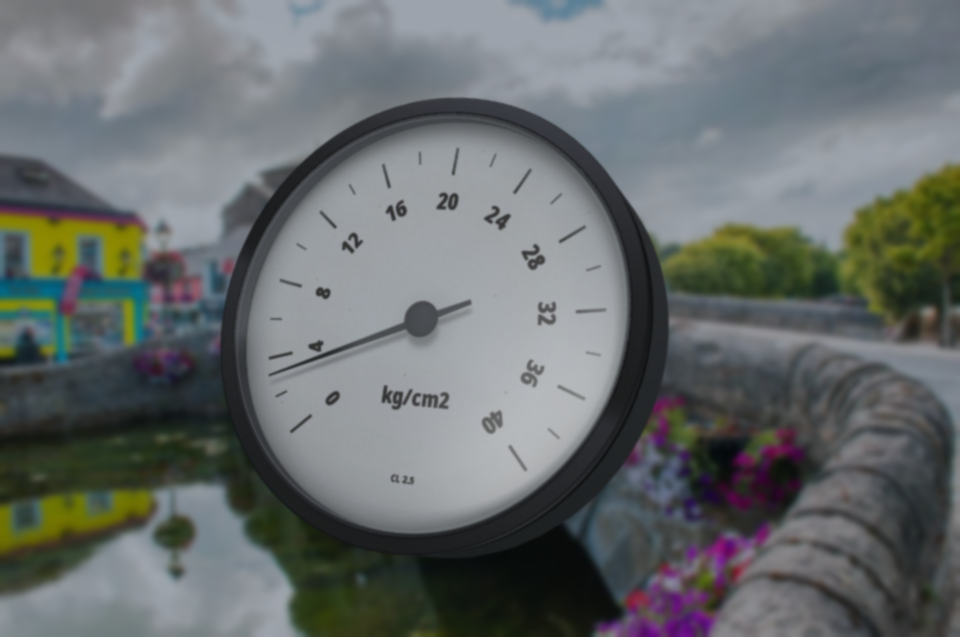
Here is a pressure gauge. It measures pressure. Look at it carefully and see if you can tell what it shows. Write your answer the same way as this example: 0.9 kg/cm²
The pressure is 3 kg/cm²
